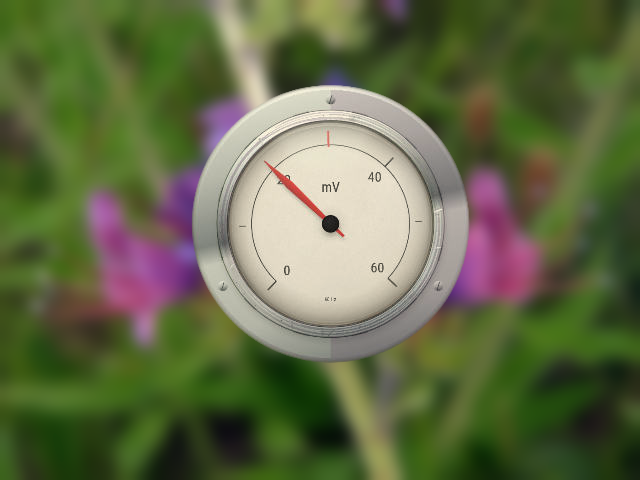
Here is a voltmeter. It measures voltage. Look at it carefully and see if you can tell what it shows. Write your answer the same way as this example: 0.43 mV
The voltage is 20 mV
